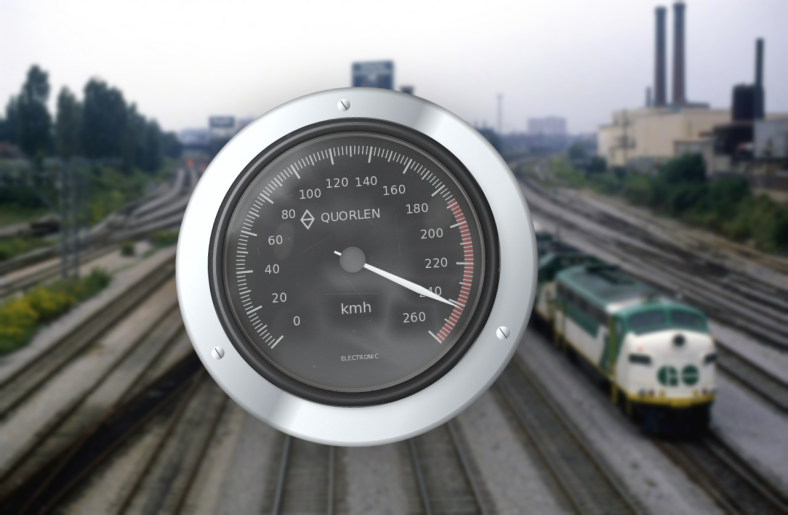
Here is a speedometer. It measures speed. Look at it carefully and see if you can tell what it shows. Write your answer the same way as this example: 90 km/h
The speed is 242 km/h
